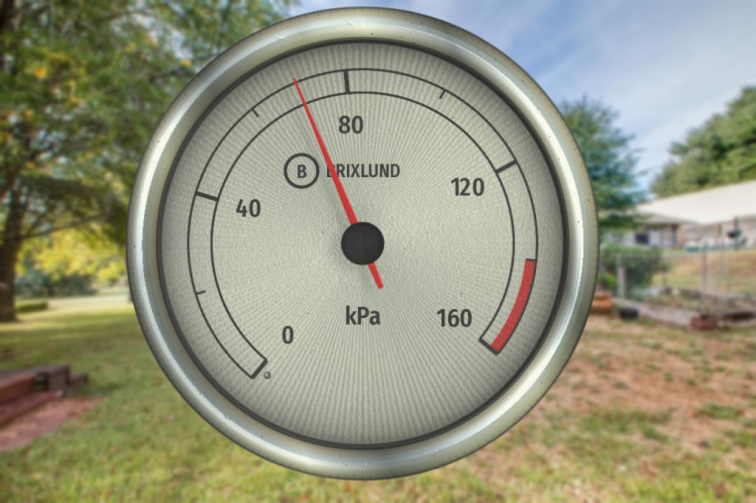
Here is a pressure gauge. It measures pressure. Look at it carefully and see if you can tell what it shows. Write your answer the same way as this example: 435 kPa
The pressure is 70 kPa
